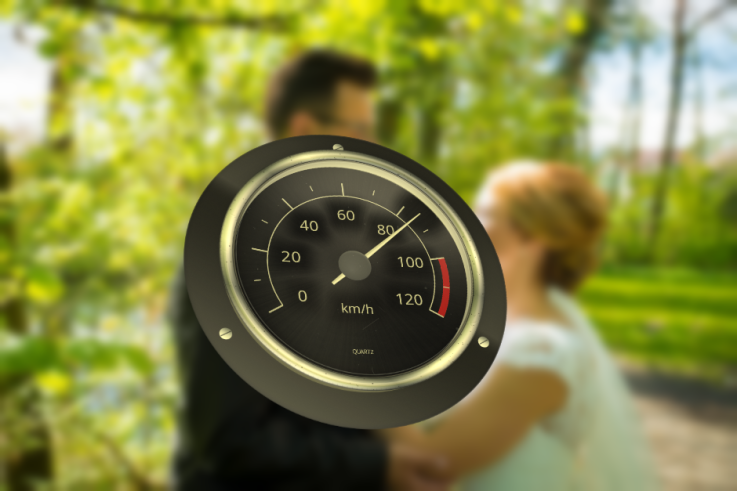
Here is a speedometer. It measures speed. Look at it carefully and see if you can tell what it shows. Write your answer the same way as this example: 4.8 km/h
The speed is 85 km/h
